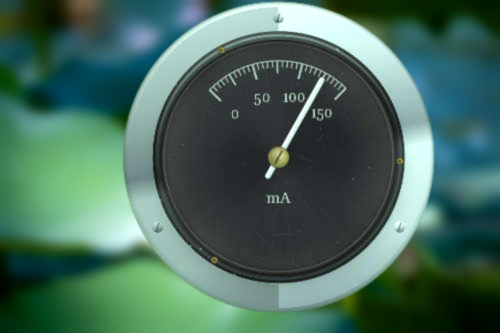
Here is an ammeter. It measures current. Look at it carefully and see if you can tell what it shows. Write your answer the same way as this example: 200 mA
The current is 125 mA
